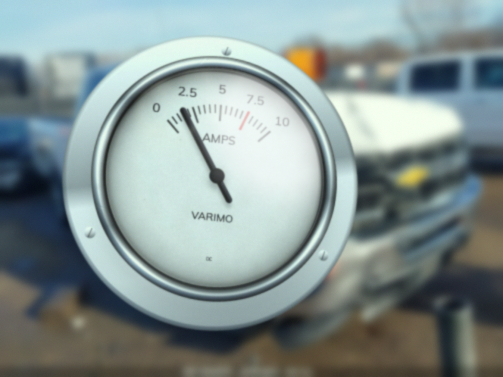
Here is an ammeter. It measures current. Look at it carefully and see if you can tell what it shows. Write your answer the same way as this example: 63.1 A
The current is 1.5 A
